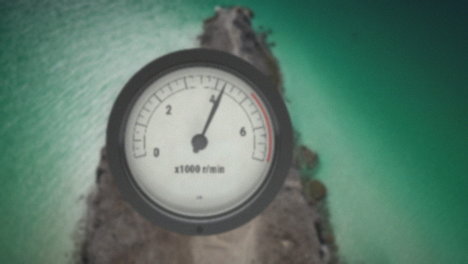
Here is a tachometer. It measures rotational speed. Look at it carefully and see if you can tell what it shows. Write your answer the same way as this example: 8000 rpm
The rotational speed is 4250 rpm
